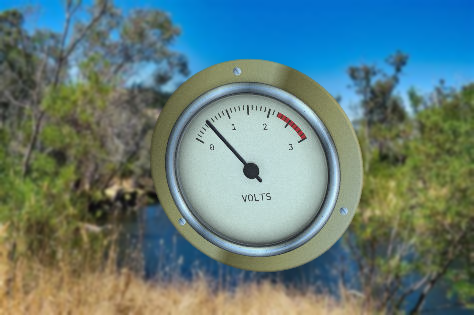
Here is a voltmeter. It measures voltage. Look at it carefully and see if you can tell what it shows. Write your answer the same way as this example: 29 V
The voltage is 0.5 V
